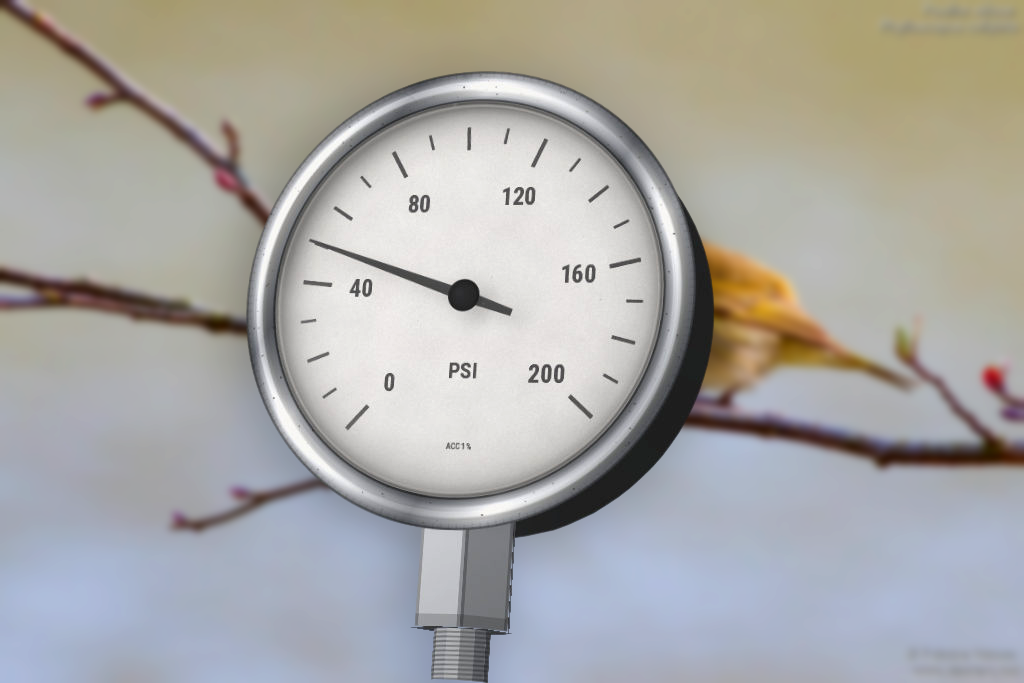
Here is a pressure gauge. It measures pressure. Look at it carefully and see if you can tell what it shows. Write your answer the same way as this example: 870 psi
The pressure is 50 psi
